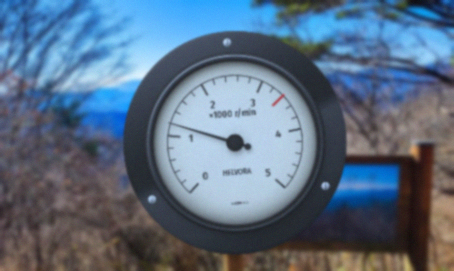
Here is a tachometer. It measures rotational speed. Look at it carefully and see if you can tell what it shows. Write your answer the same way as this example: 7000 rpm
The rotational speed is 1200 rpm
